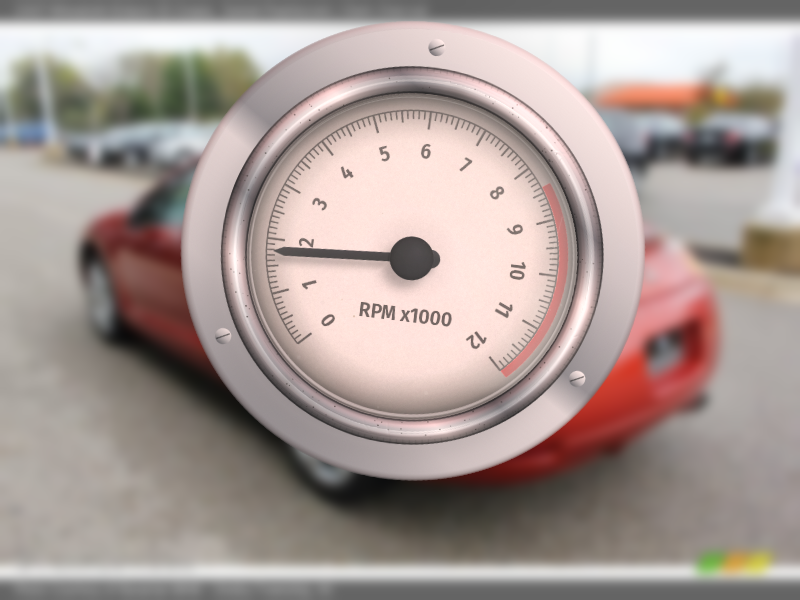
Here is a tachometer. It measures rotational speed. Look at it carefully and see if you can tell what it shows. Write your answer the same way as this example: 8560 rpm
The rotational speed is 1800 rpm
